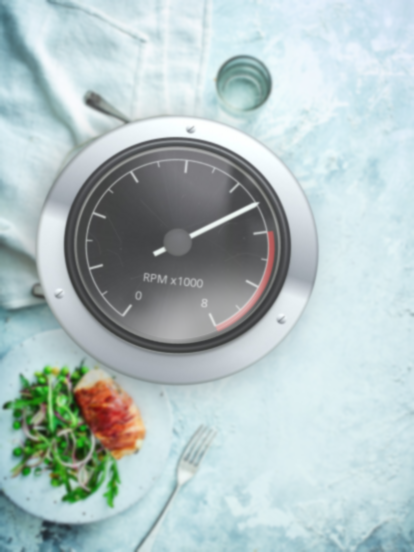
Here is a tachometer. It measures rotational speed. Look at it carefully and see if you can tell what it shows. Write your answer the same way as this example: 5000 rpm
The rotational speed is 5500 rpm
